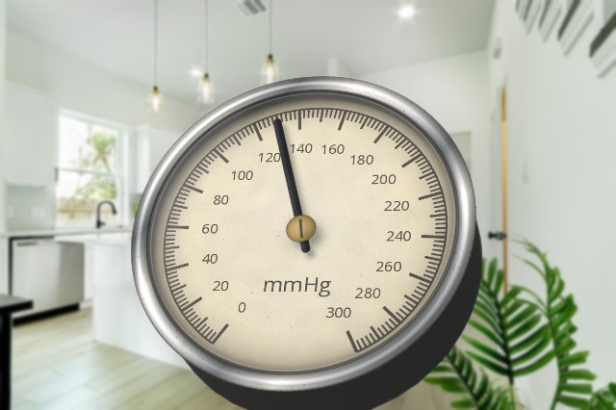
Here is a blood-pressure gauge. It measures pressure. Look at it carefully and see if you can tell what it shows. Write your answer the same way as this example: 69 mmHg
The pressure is 130 mmHg
